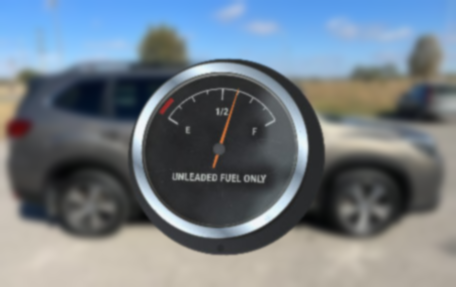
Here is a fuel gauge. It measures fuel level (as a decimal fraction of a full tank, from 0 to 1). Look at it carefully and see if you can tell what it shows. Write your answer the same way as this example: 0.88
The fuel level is 0.625
